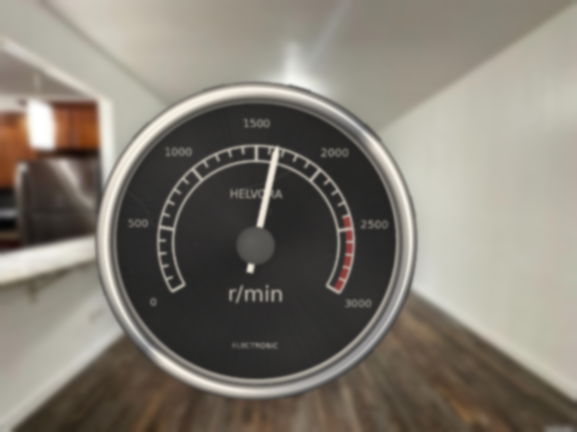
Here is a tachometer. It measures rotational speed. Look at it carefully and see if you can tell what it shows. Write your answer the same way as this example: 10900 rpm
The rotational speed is 1650 rpm
